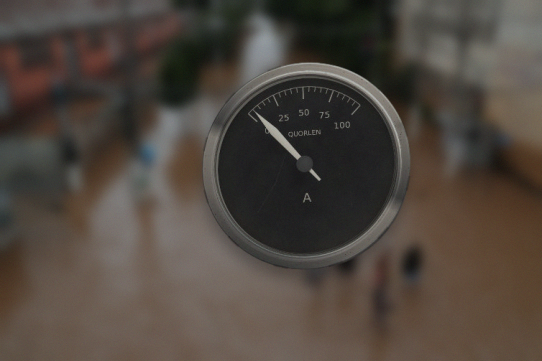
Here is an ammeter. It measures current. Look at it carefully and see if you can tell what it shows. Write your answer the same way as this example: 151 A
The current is 5 A
